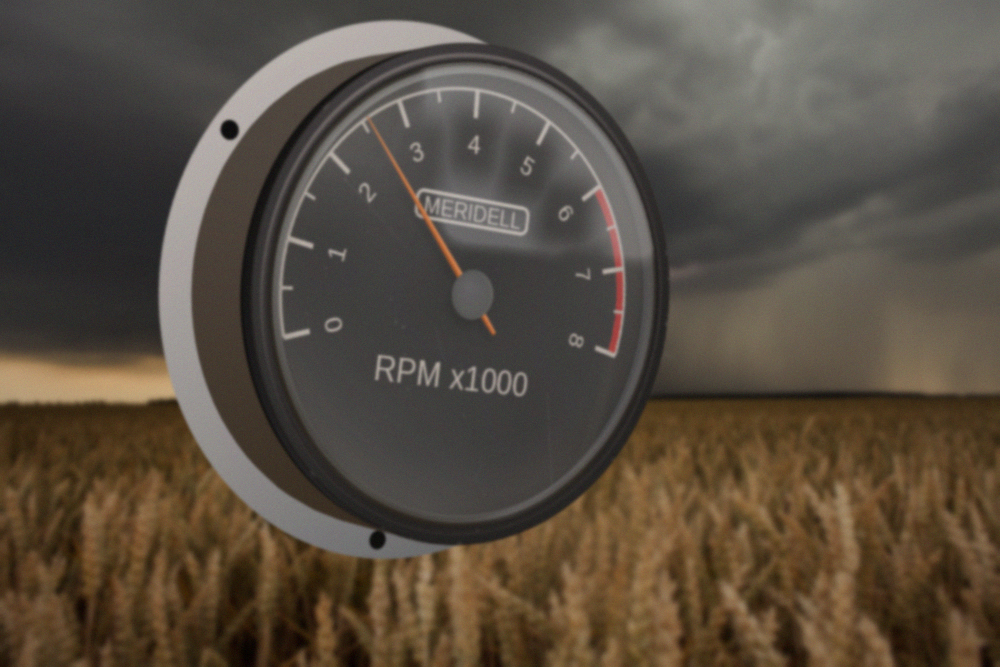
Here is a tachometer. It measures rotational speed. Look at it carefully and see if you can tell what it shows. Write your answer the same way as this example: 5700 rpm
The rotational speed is 2500 rpm
